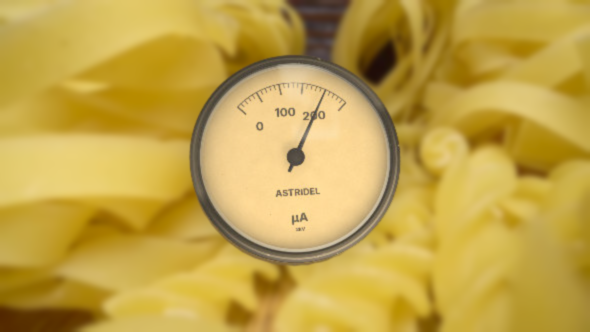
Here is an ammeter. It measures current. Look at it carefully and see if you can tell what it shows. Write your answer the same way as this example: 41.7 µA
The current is 200 µA
